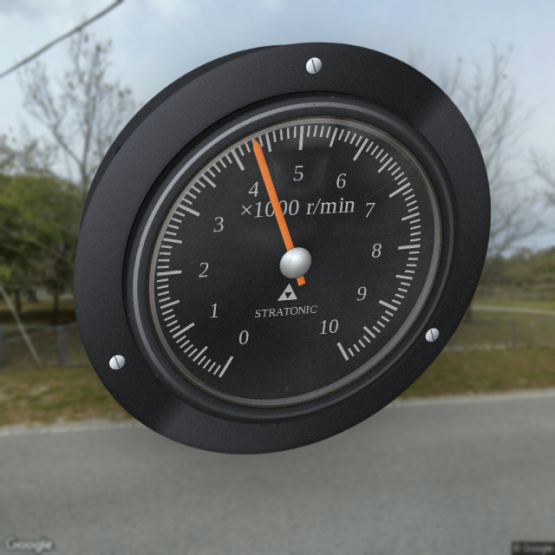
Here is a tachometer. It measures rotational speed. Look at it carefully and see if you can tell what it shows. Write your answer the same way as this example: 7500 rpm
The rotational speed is 4300 rpm
